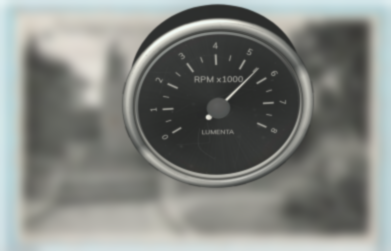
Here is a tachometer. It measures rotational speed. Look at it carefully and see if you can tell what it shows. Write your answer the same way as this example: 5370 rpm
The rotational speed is 5500 rpm
